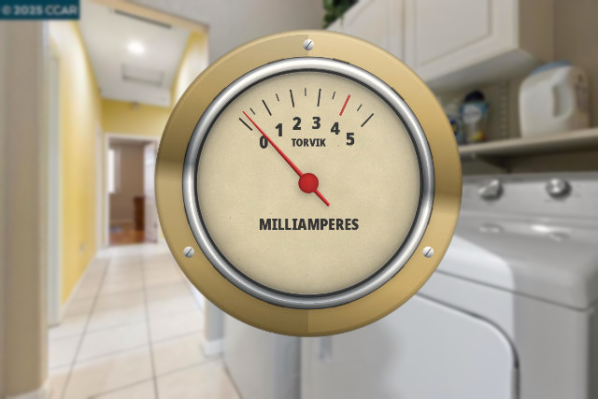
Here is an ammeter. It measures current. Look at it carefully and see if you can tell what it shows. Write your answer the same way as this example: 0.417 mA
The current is 0.25 mA
